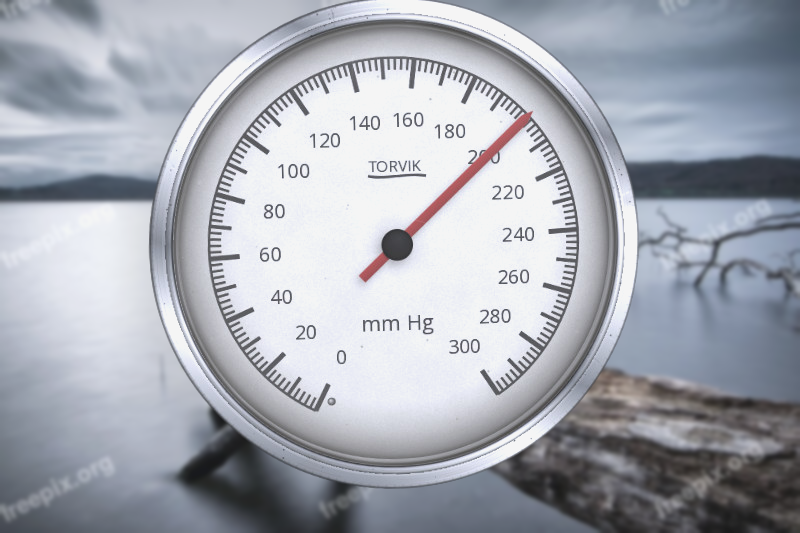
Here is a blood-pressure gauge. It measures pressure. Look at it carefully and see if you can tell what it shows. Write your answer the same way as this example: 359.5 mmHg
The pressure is 200 mmHg
